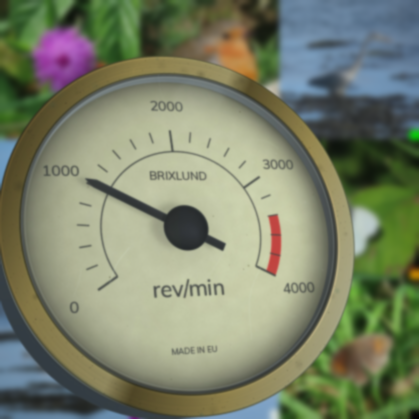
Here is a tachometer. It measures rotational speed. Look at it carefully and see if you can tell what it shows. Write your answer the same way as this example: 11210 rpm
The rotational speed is 1000 rpm
